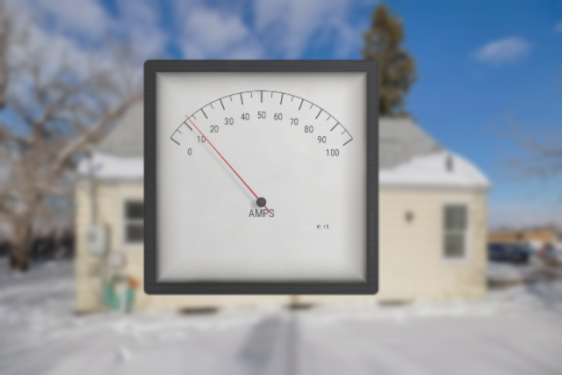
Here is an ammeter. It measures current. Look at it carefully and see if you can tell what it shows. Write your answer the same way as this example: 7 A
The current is 12.5 A
